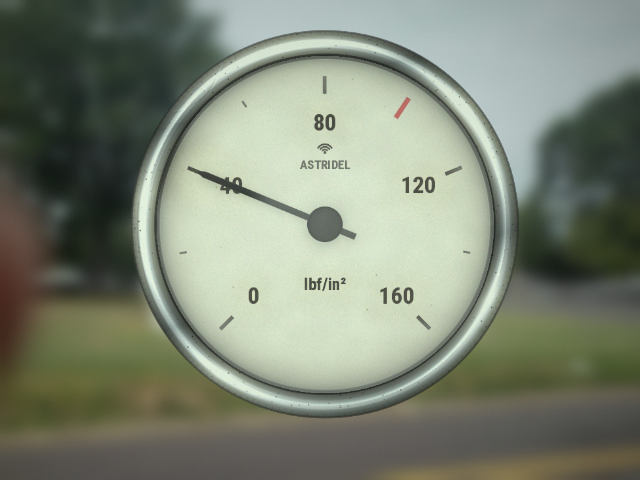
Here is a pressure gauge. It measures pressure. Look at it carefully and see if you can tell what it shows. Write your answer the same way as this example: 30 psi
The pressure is 40 psi
